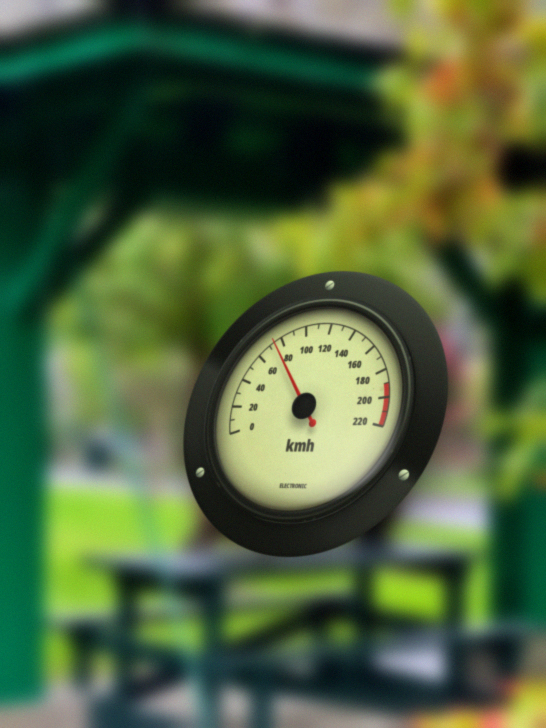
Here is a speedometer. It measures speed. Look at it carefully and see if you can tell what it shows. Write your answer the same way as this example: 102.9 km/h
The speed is 75 km/h
